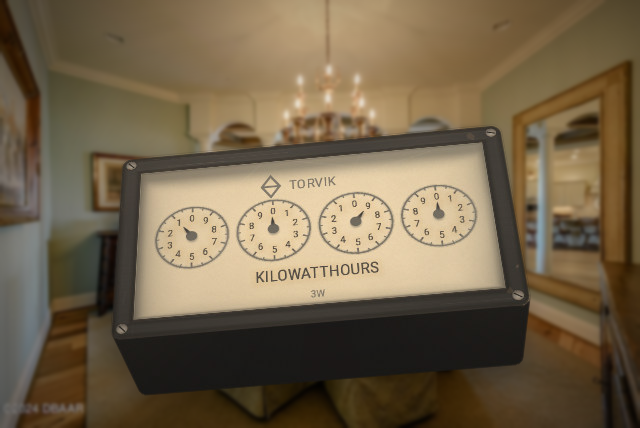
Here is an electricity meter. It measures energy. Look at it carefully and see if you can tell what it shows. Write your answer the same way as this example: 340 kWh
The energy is 990 kWh
